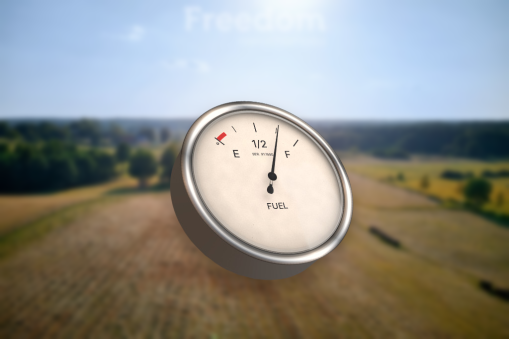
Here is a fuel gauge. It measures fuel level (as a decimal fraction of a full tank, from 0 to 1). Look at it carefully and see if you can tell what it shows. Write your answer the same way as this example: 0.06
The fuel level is 0.75
